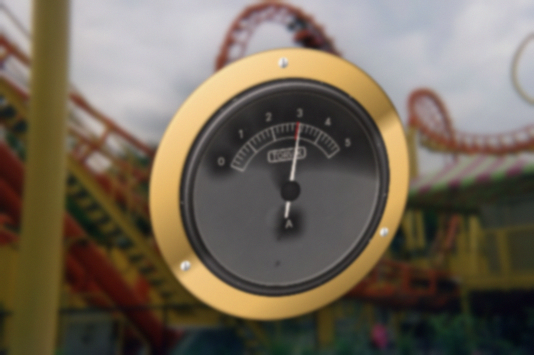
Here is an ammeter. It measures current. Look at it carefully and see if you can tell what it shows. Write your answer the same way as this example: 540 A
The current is 3 A
